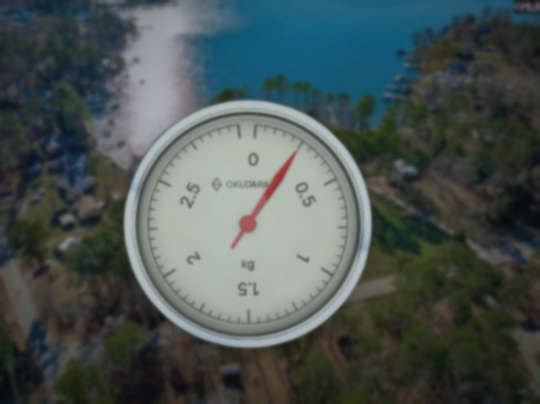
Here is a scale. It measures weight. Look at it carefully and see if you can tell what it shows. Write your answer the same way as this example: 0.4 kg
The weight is 0.25 kg
